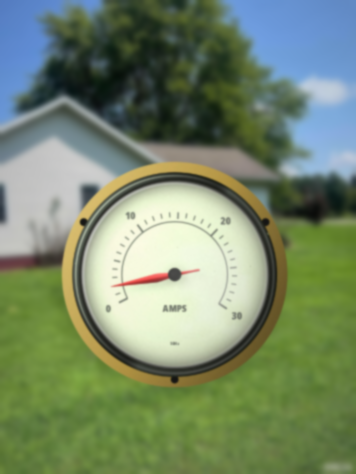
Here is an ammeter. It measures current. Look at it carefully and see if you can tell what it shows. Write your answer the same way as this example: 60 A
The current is 2 A
